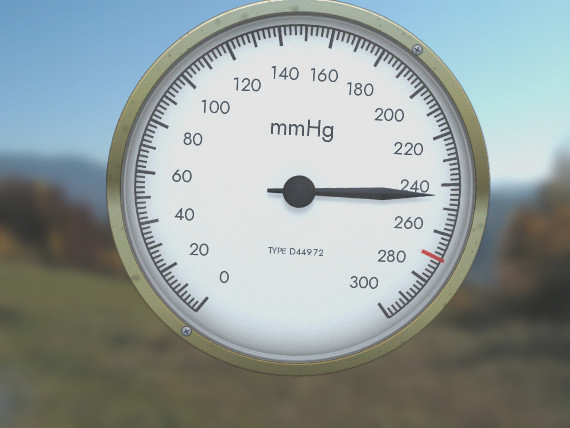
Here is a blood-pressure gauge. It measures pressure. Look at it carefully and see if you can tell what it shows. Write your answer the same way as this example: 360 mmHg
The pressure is 244 mmHg
